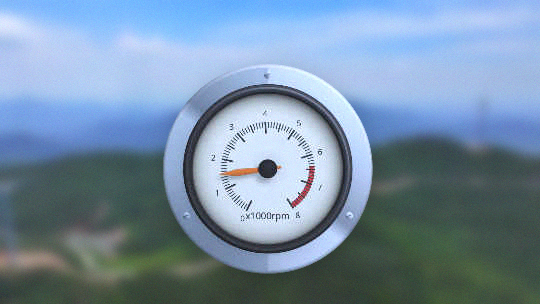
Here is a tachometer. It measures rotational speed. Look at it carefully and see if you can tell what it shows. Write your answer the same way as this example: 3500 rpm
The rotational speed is 1500 rpm
